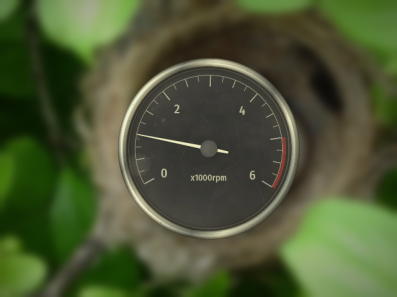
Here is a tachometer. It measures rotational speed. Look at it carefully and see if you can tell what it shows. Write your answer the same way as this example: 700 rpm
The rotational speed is 1000 rpm
